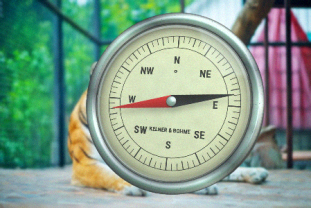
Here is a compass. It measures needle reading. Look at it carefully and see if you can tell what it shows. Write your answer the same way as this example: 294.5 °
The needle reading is 260 °
